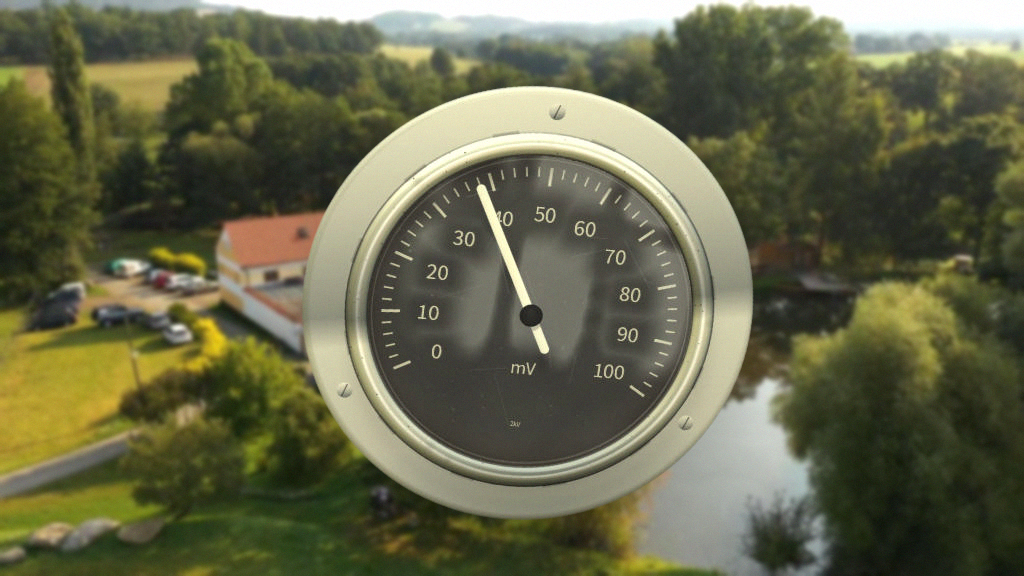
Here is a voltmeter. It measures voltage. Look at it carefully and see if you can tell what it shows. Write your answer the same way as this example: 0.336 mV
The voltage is 38 mV
